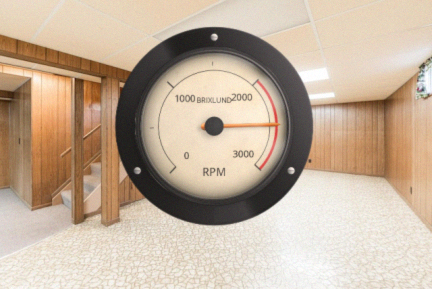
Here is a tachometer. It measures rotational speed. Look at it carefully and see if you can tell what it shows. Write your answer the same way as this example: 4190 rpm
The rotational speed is 2500 rpm
